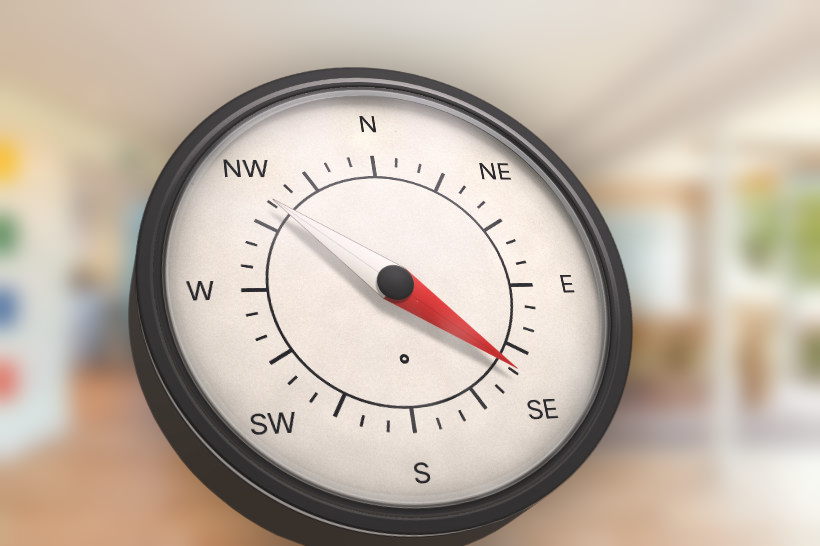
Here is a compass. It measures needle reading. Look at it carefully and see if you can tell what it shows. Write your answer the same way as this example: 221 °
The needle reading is 130 °
